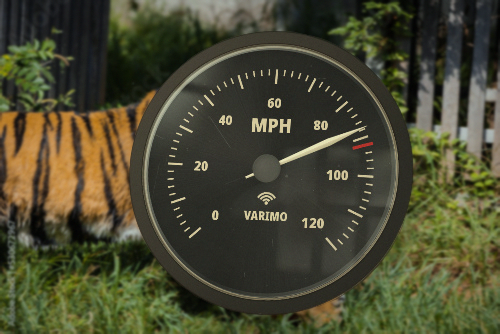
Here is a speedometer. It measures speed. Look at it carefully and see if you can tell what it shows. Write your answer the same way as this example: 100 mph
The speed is 88 mph
